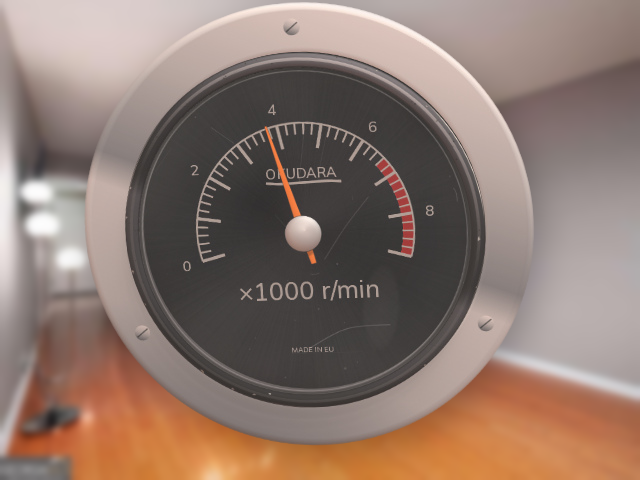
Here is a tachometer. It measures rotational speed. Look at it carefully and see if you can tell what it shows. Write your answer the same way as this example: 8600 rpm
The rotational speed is 3800 rpm
